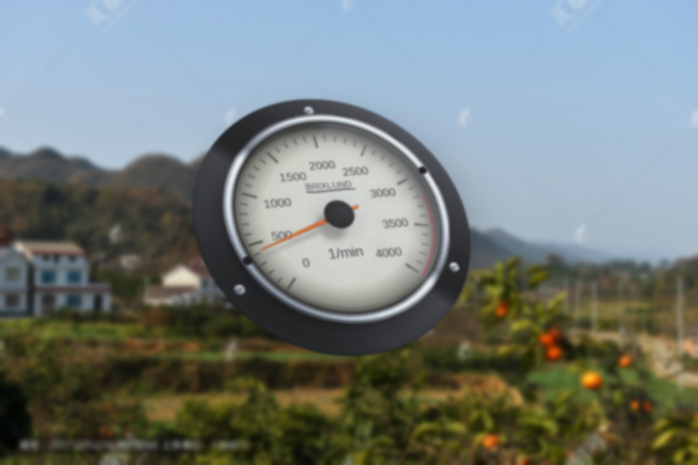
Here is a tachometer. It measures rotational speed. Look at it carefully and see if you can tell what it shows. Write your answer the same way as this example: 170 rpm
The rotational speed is 400 rpm
